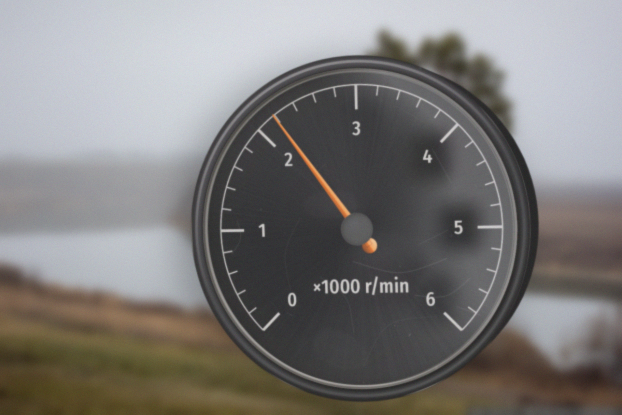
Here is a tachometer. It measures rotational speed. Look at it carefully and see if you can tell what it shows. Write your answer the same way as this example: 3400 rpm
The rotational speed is 2200 rpm
